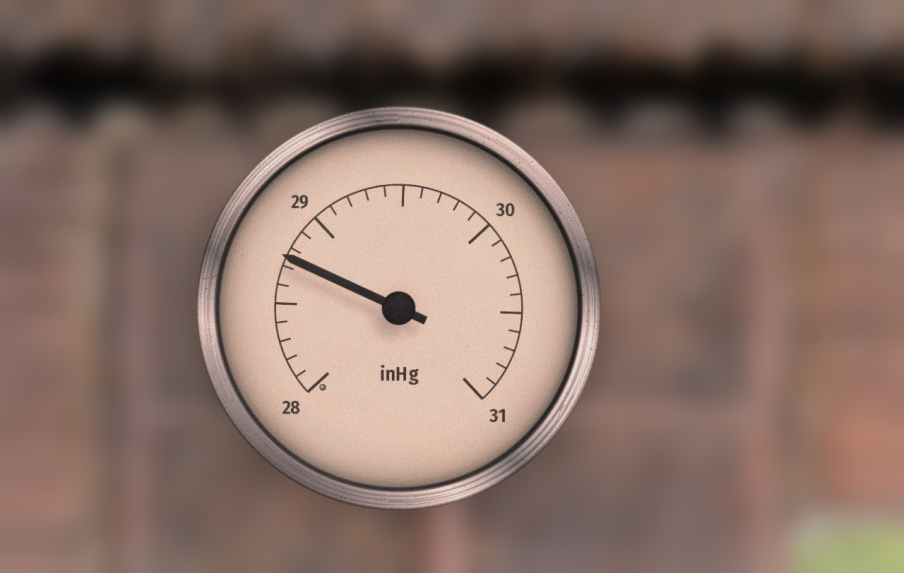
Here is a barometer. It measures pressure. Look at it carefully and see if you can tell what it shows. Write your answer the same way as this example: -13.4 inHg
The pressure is 28.75 inHg
